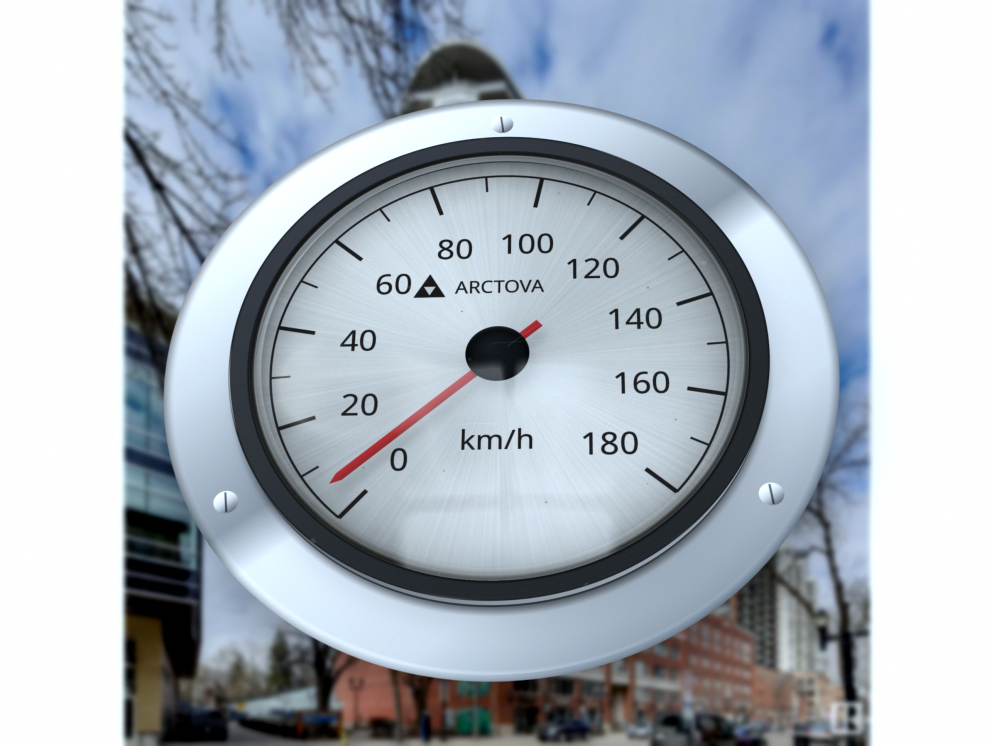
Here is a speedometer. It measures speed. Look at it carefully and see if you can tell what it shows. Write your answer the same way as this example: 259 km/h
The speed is 5 km/h
